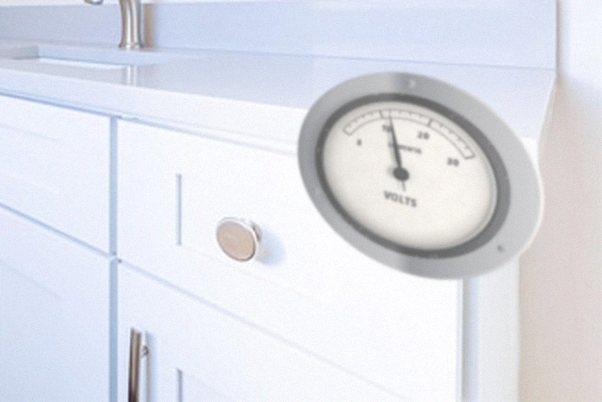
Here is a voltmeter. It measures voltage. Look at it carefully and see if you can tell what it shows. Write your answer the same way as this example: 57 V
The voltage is 12 V
